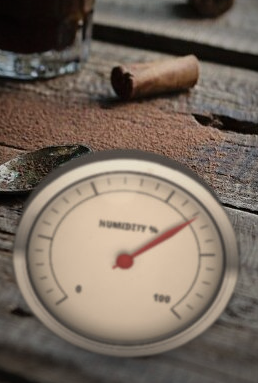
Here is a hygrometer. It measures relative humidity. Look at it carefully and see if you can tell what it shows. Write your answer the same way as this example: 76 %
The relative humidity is 68 %
